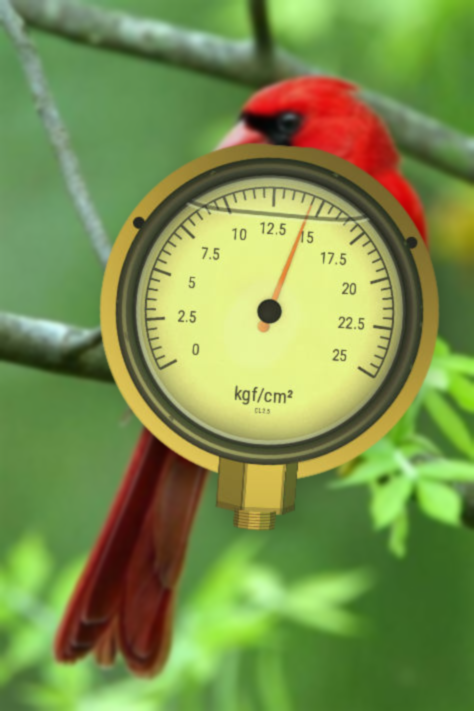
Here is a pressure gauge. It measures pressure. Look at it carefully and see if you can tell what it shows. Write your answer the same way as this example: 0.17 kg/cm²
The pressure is 14.5 kg/cm²
